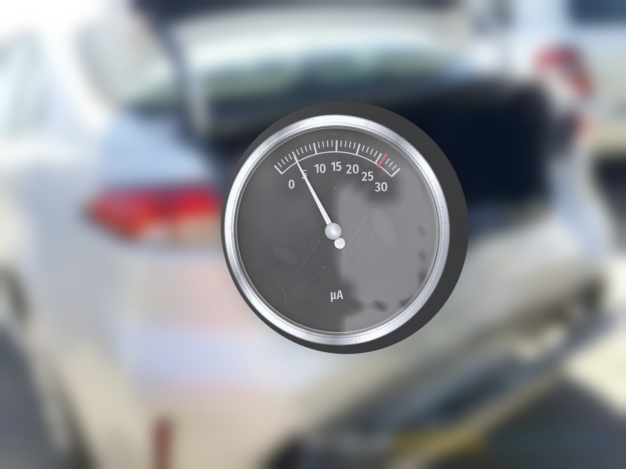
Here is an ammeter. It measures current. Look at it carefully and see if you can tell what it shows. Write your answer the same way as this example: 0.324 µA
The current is 5 µA
